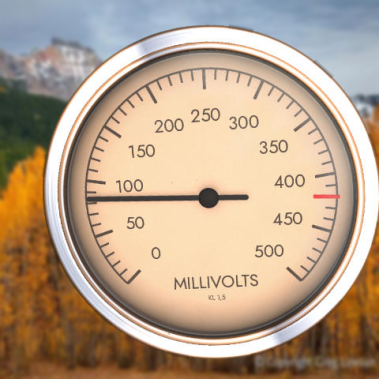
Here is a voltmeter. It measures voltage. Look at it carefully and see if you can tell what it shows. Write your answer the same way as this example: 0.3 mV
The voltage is 85 mV
